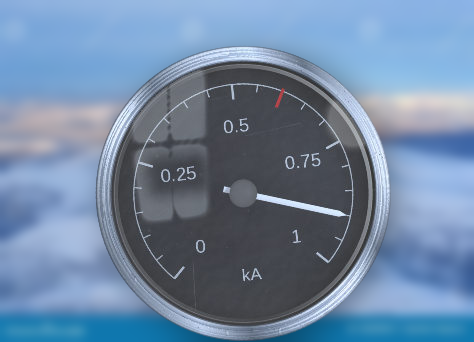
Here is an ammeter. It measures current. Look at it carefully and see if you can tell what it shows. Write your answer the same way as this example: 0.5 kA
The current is 0.9 kA
